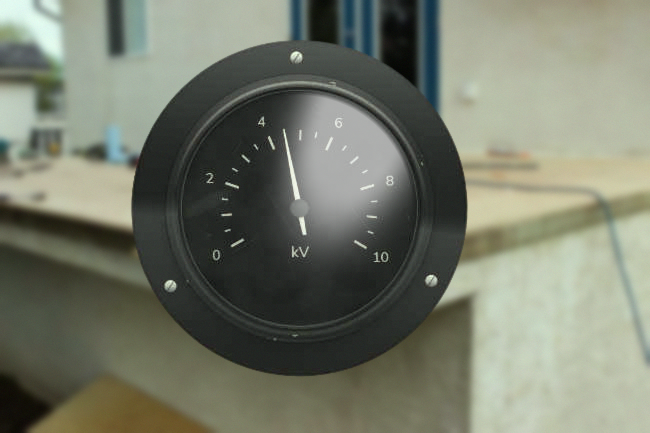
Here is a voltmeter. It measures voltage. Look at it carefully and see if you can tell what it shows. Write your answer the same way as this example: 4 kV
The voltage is 4.5 kV
